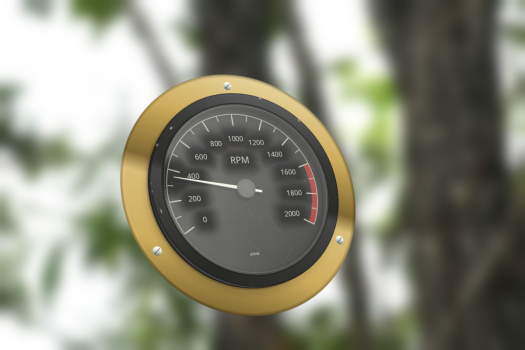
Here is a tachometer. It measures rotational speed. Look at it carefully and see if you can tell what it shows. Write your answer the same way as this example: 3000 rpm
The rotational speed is 350 rpm
